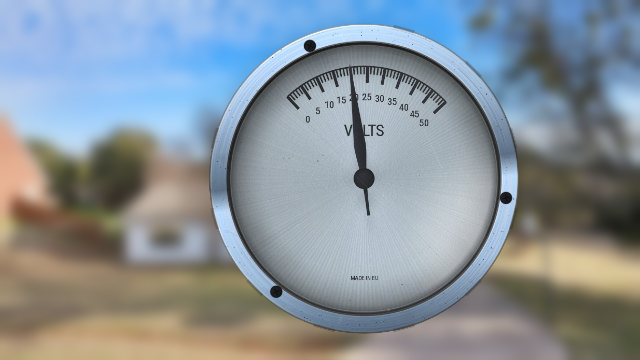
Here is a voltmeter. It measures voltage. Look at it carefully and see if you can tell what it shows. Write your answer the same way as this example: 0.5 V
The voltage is 20 V
